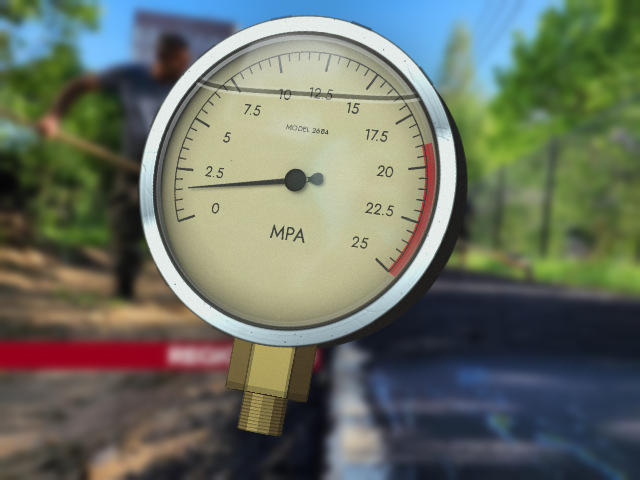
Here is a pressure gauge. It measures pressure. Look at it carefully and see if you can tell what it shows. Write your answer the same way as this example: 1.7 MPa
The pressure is 1.5 MPa
